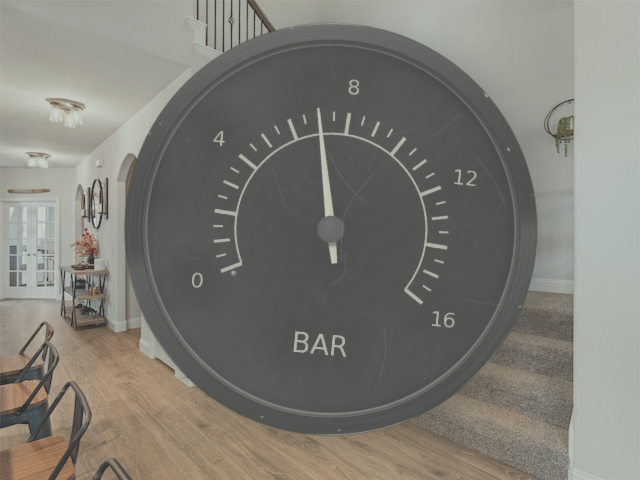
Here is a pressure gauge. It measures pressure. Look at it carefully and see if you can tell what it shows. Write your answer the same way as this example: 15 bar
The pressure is 7 bar
